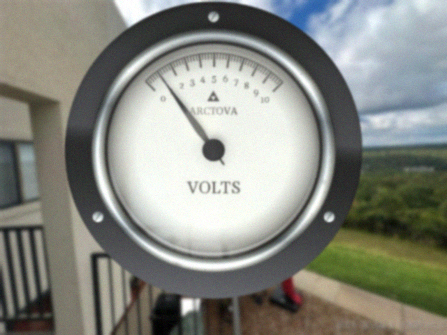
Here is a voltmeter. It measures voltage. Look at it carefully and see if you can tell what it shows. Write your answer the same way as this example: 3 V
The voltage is 1 V
